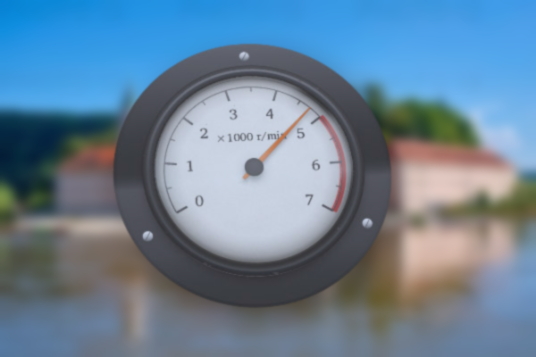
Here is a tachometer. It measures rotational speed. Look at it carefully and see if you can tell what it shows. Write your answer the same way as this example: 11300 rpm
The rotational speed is 4750 rpm
